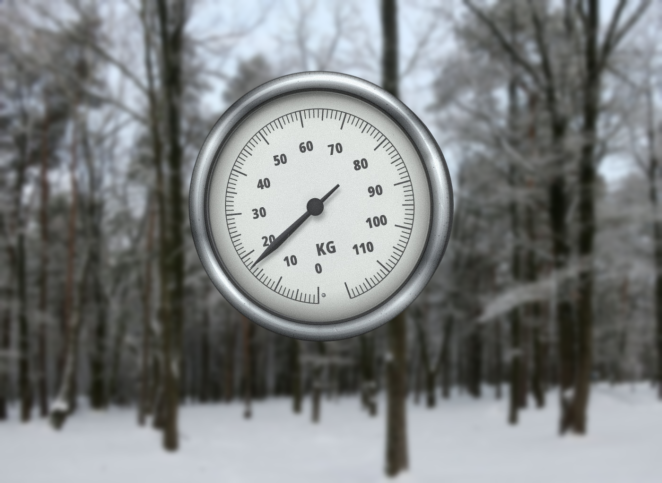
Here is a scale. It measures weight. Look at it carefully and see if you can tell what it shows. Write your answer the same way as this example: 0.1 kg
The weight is 17 kg
